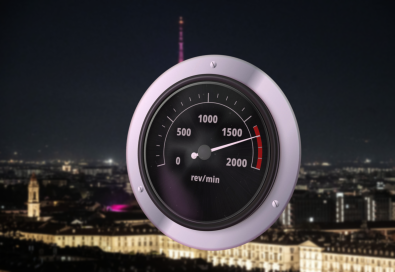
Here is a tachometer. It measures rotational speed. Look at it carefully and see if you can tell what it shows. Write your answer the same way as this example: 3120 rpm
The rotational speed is 1700 rpm
